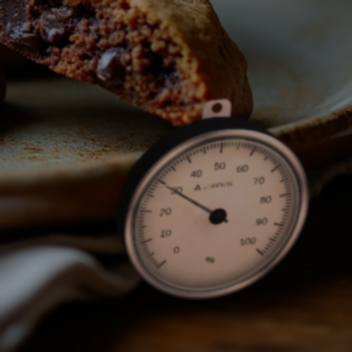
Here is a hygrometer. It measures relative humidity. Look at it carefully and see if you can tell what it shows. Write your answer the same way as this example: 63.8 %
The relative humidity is 30 %
